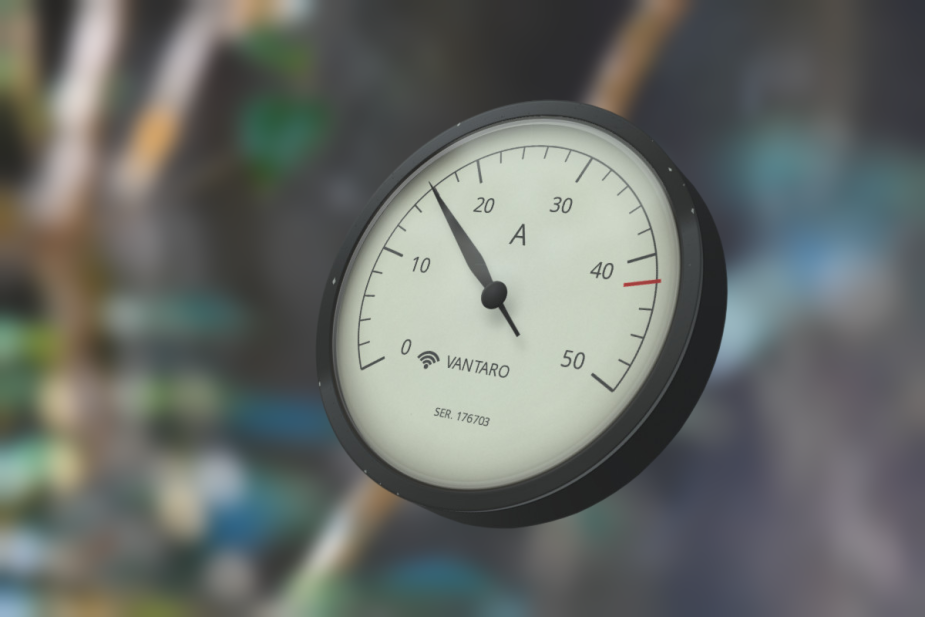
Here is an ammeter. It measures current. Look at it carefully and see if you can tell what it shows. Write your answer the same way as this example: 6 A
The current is 16 A
